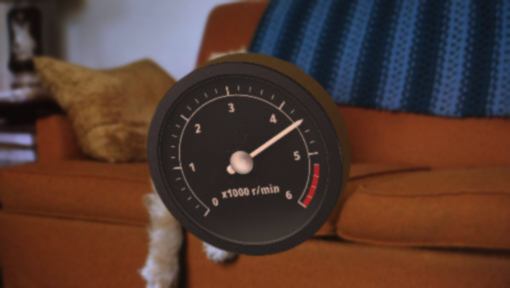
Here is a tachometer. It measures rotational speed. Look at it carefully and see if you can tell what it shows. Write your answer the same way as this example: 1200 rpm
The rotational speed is 4400 rpm
